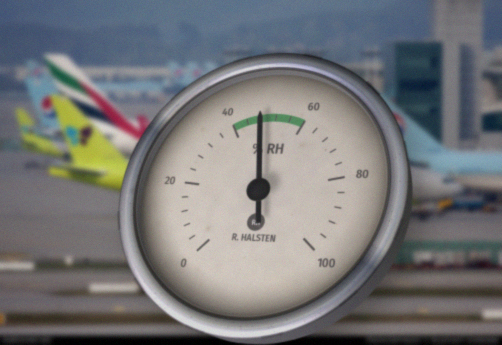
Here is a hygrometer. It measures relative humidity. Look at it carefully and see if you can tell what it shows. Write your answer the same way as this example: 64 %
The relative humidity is 48 %
